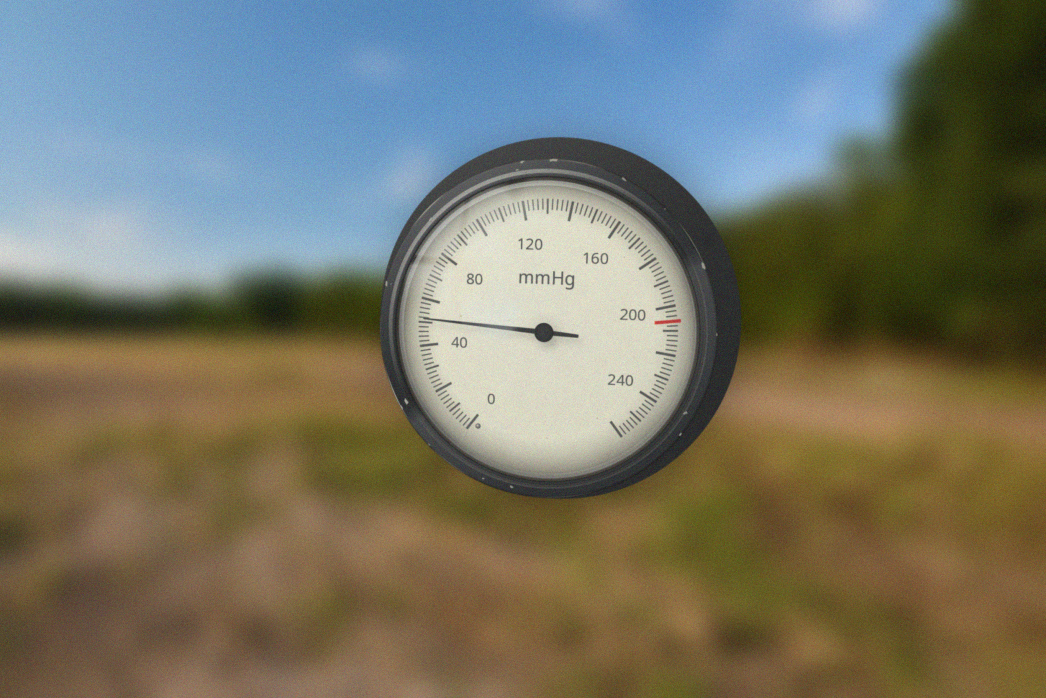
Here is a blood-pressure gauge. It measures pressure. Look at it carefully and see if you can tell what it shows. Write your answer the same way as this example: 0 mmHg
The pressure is 52 mmHg
